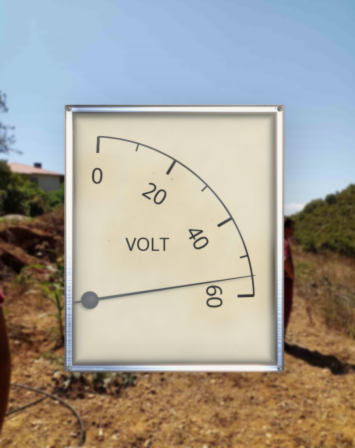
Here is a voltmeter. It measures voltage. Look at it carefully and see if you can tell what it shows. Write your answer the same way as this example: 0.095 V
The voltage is 55 V
